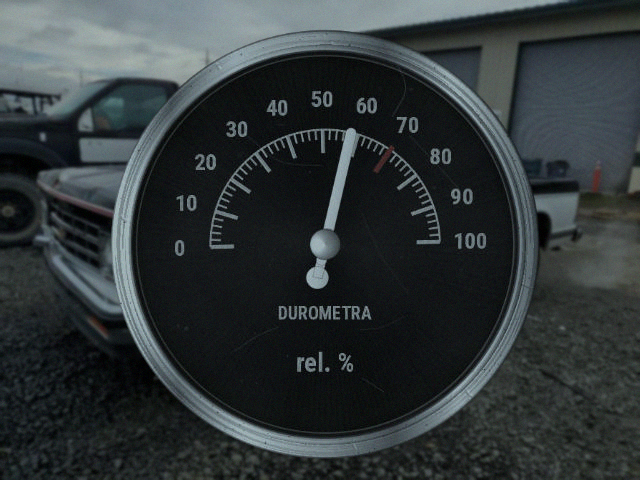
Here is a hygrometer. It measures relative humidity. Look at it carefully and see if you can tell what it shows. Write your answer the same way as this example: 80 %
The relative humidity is 58 %
